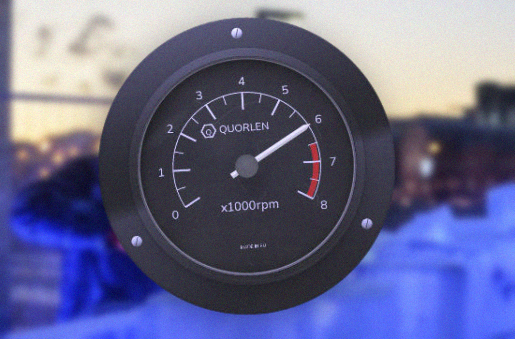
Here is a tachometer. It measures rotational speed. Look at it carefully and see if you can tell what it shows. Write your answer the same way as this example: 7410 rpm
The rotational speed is 6000 rpm
